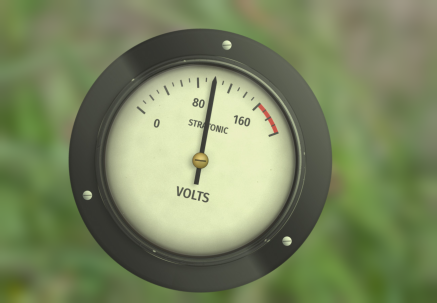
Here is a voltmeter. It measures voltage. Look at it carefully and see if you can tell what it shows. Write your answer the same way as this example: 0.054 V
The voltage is 100 V
